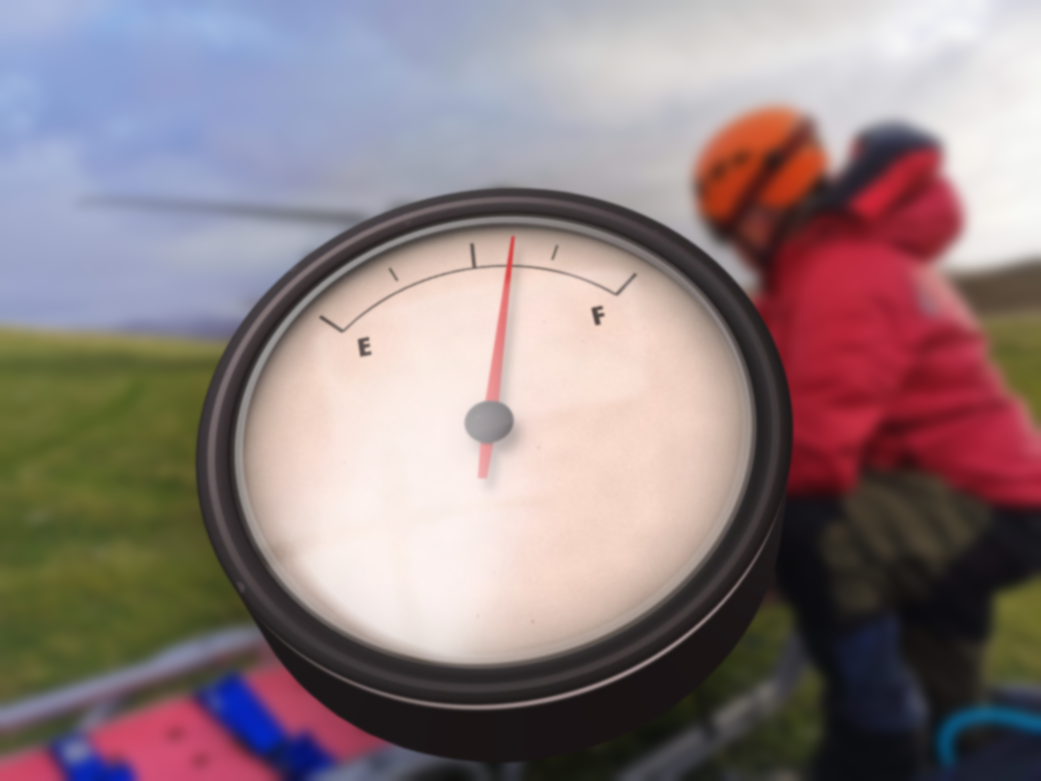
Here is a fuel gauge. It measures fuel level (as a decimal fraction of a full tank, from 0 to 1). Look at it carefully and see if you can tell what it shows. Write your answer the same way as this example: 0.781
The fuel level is 0.625
